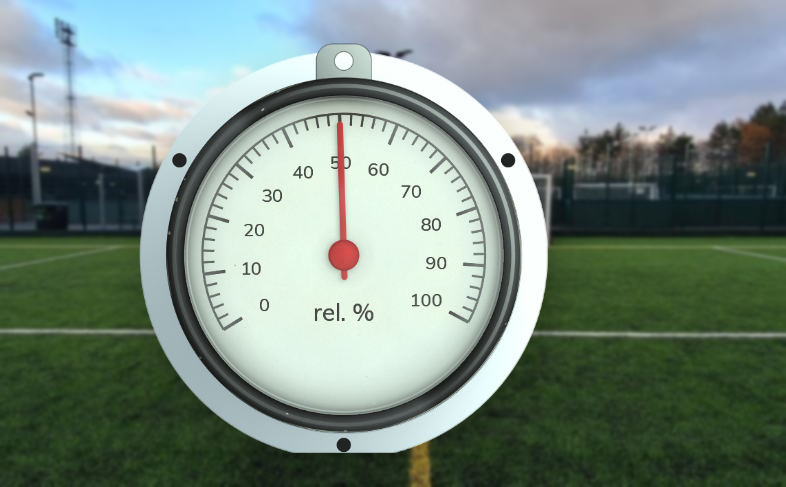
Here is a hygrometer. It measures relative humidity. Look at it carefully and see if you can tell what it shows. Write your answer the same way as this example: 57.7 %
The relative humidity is 50 %
